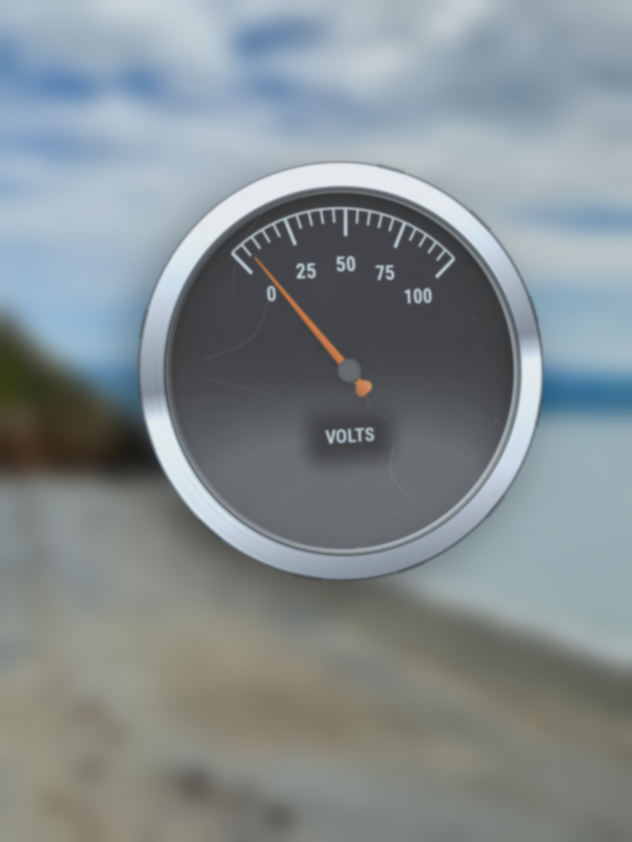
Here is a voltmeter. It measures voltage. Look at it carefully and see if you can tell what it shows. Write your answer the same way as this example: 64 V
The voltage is 5 V
